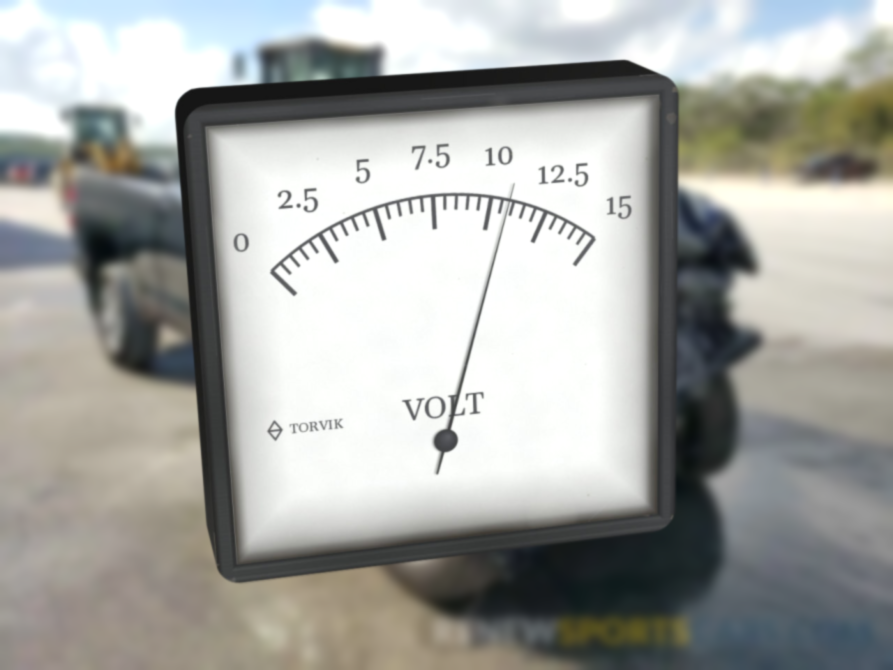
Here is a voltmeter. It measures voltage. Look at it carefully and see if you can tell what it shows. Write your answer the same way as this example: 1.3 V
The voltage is 10.75 V
